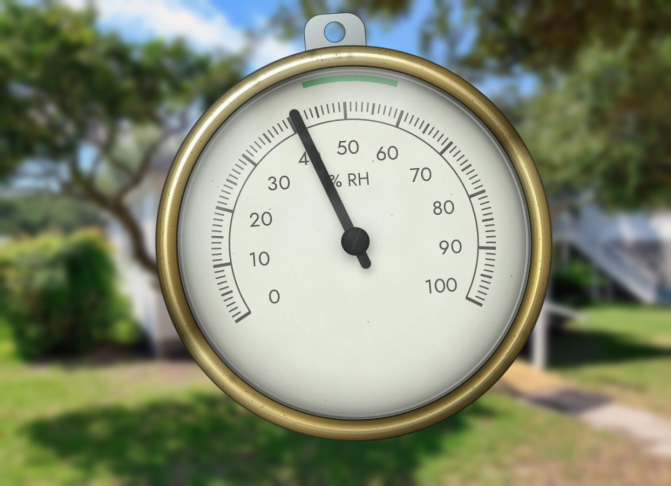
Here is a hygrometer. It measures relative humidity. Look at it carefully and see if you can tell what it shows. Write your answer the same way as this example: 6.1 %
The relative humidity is 41 %
